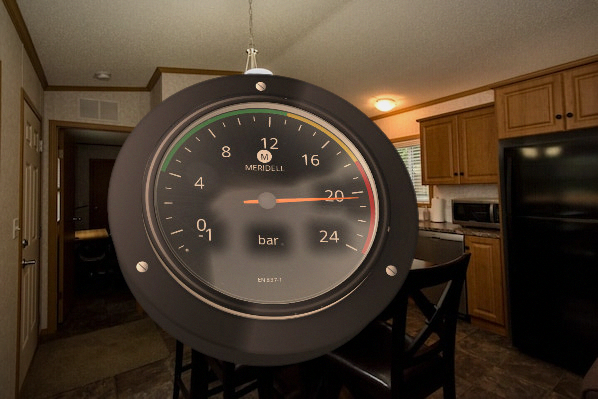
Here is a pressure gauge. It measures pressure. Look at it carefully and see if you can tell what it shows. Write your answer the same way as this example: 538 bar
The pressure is 20.5 bar
